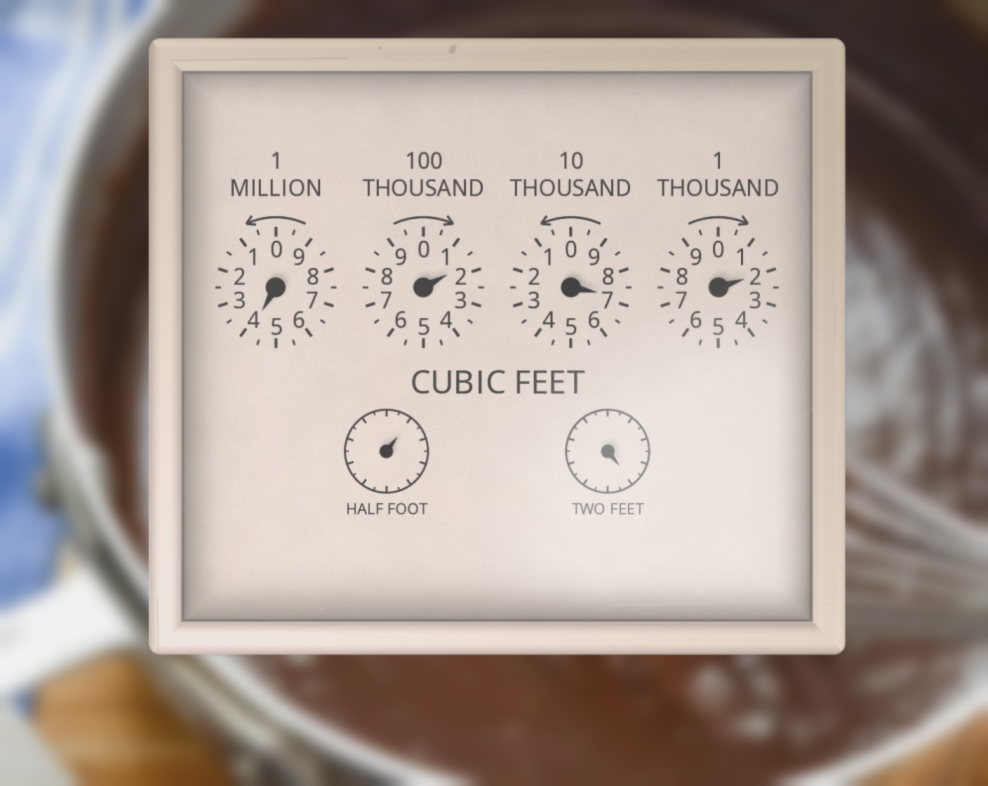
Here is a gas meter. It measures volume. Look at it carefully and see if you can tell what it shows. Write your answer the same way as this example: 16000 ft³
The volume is 417200 ft³
